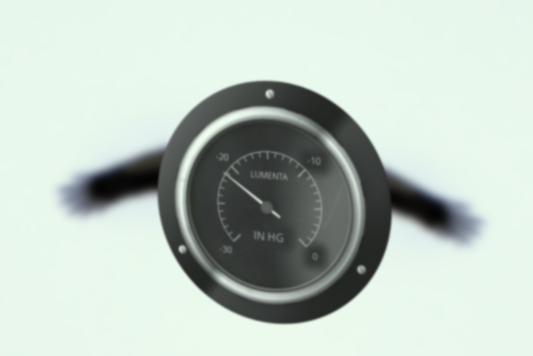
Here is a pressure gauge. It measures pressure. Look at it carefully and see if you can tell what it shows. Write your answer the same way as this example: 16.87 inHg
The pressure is -21 inHg
